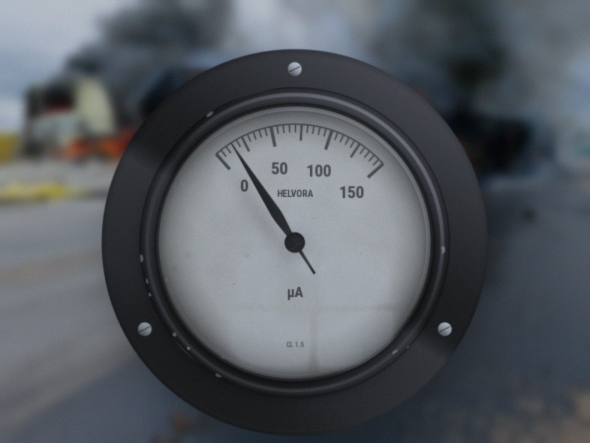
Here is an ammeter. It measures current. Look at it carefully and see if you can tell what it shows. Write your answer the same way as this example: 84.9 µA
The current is 15 µA
